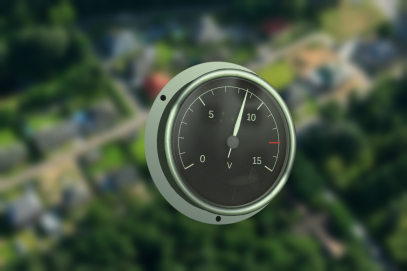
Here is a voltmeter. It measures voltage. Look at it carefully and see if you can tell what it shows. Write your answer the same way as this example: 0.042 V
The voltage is 8.5 V
